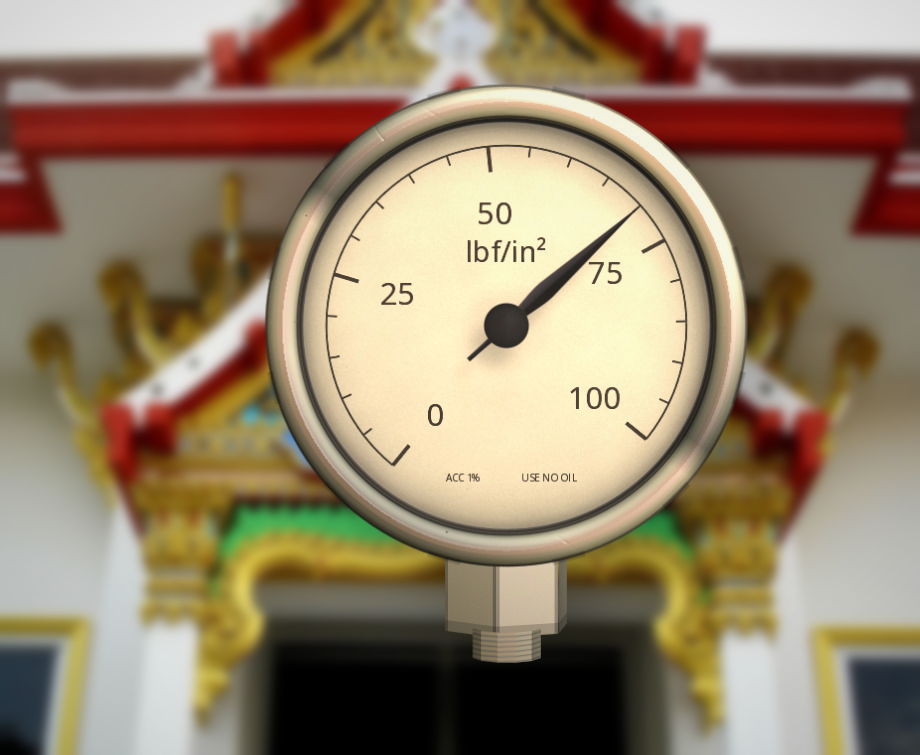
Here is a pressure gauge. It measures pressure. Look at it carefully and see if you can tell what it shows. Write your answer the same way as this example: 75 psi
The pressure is 70 psi
